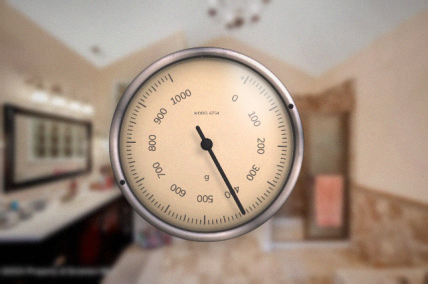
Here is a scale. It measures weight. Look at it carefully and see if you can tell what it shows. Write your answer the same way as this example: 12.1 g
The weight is 400 g
